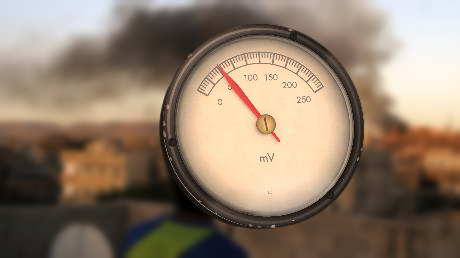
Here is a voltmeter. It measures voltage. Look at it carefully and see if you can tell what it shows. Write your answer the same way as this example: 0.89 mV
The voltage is 50 mV
